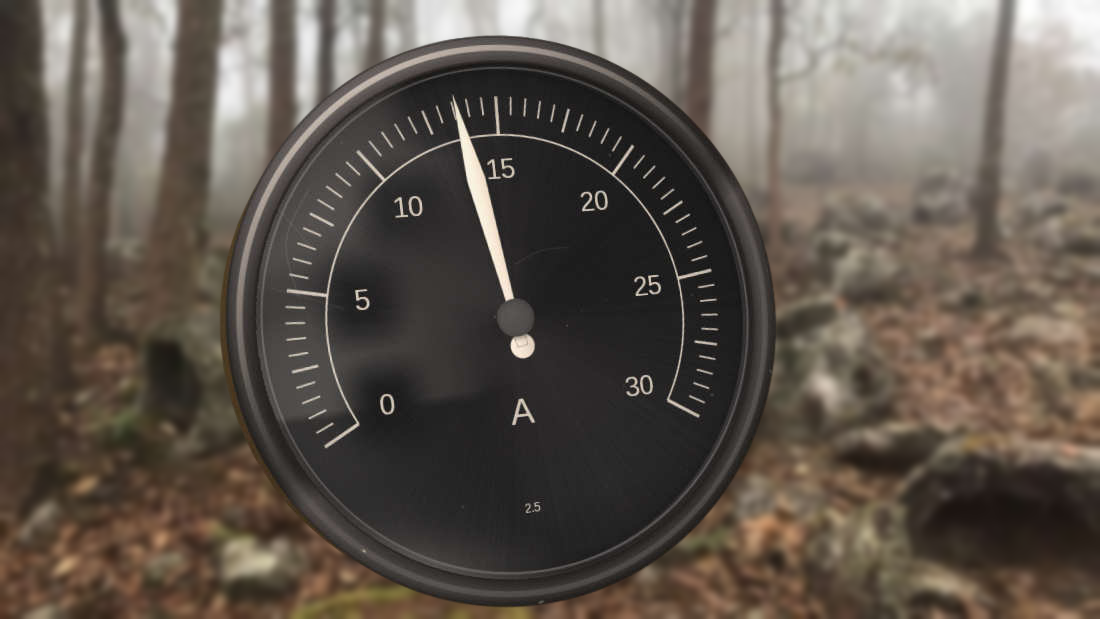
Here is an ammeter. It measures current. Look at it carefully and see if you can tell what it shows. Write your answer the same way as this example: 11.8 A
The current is 13.5 A
